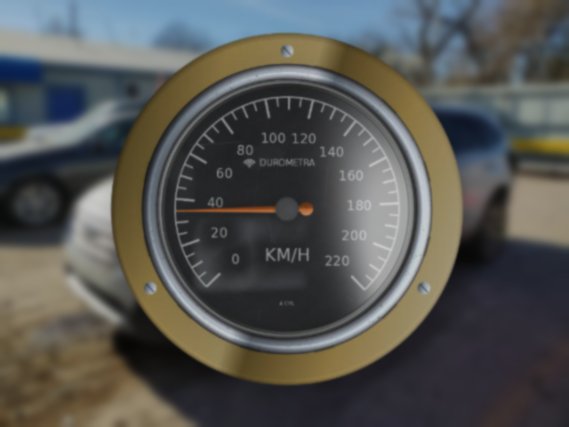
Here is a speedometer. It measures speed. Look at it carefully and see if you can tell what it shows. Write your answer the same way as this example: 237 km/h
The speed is 35 km/h
